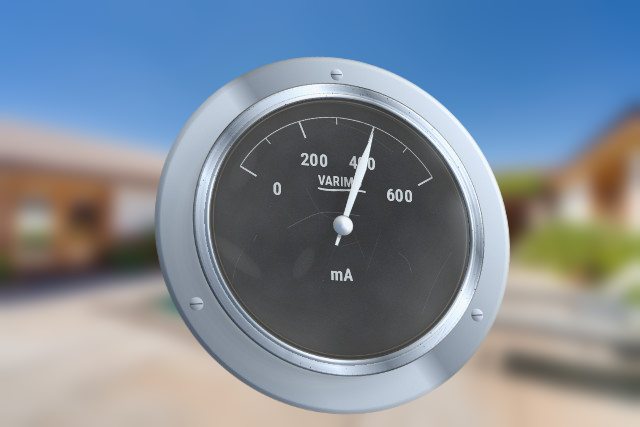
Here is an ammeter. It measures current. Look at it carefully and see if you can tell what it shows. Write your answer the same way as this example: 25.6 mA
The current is 400 mA
